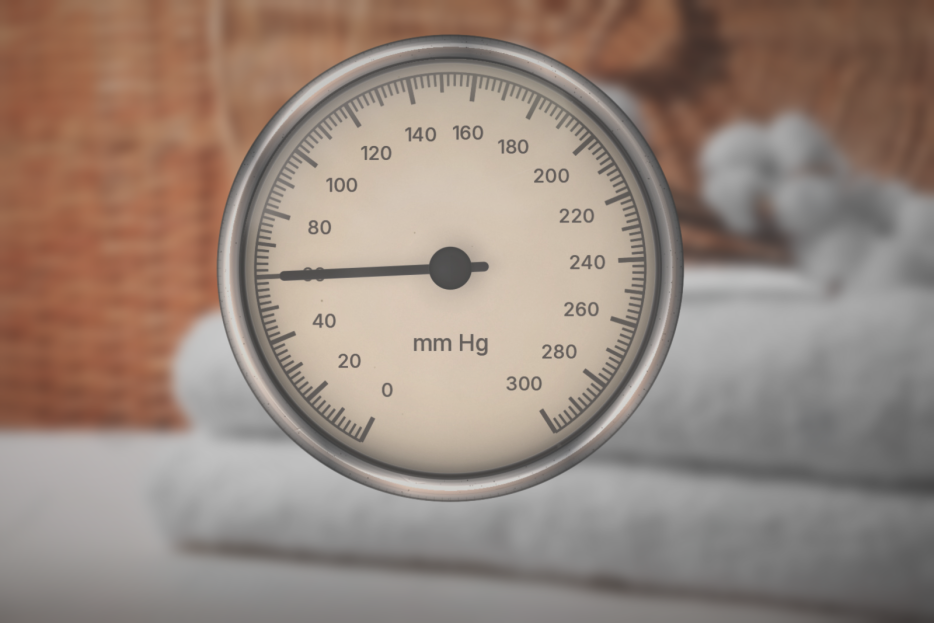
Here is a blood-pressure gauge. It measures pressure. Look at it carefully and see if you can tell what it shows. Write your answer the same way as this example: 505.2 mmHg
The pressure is 60 mmHg
